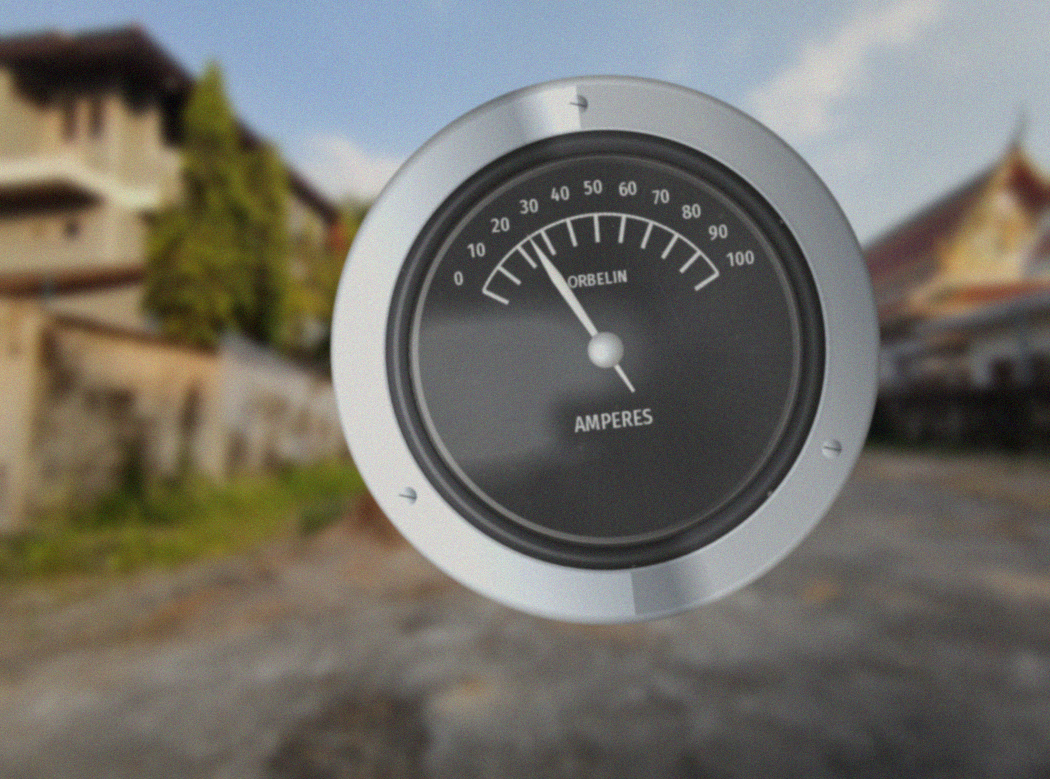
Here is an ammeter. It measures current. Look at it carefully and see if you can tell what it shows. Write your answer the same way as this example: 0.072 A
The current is 25 A
